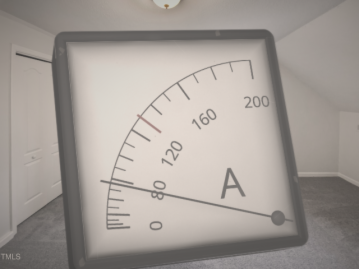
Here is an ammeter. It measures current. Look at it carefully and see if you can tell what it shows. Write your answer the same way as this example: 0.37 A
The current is 75 A
